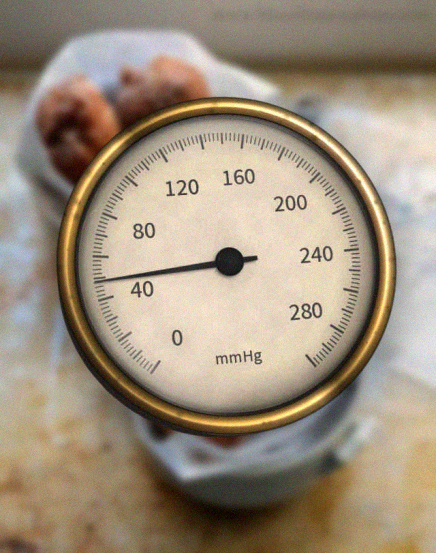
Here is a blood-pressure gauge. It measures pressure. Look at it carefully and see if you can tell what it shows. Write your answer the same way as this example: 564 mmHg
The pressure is 48 mmHg
